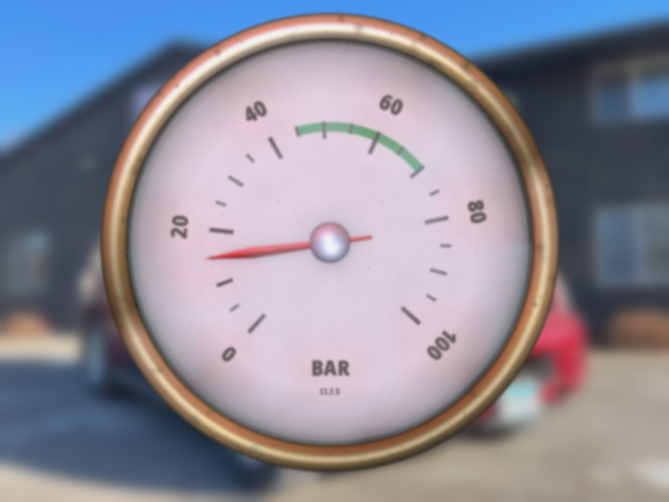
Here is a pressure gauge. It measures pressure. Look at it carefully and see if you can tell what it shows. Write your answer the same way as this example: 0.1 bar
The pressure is 15 bar
